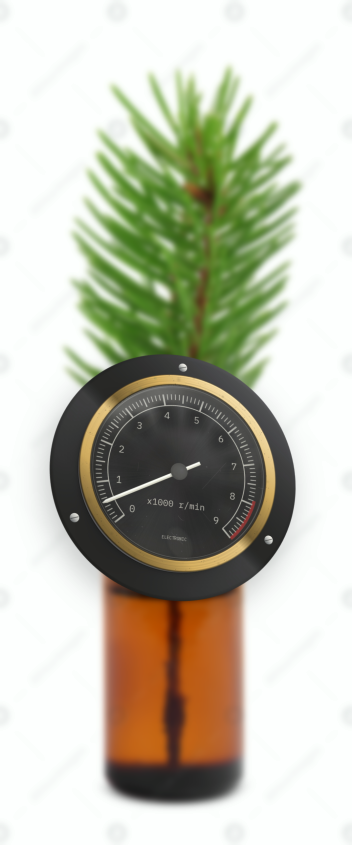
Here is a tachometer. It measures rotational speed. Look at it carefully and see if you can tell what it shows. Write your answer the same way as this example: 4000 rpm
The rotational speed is 500 rpm
